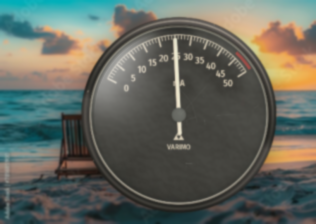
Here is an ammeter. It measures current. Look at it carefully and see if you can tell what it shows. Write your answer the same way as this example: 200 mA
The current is 25 mA
